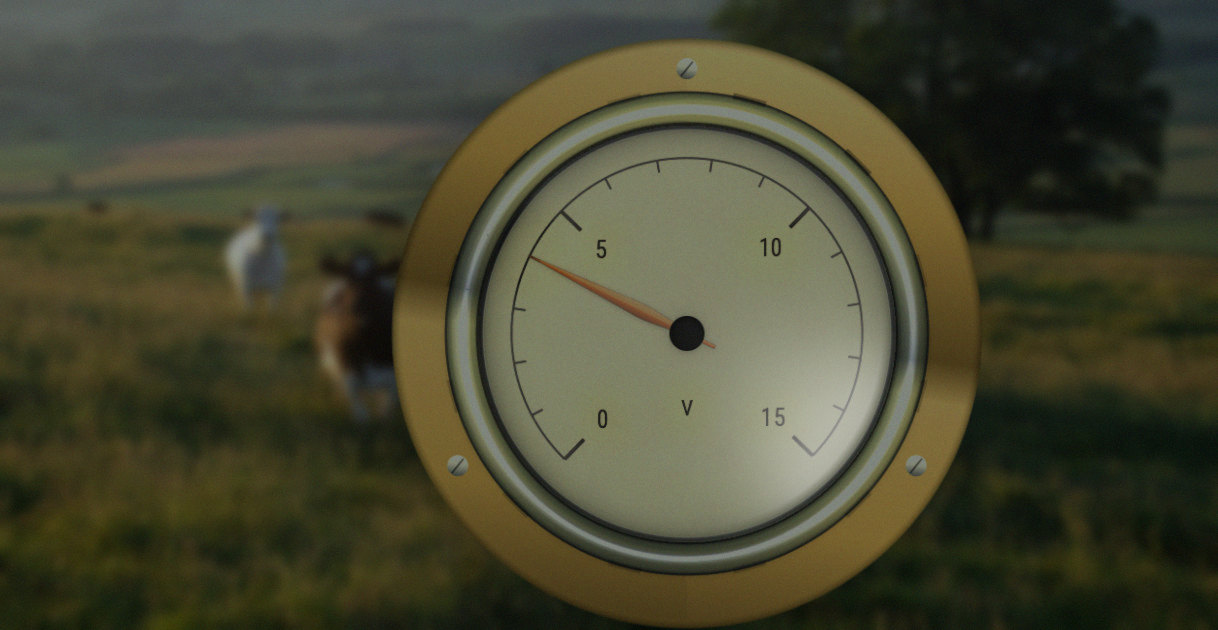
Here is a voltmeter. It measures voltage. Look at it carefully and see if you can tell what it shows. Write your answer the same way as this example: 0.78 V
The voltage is 4 V
